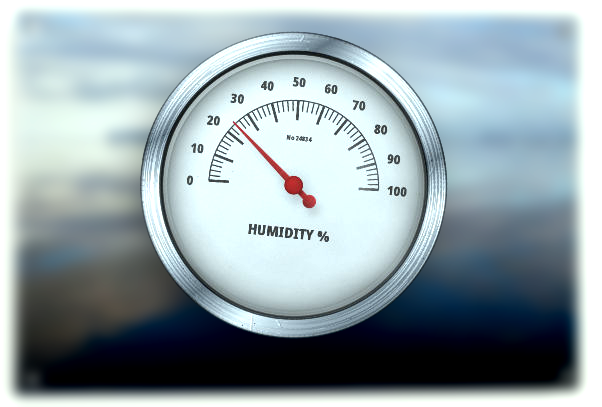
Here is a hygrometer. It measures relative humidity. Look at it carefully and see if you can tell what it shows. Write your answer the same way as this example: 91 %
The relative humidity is 24 %
